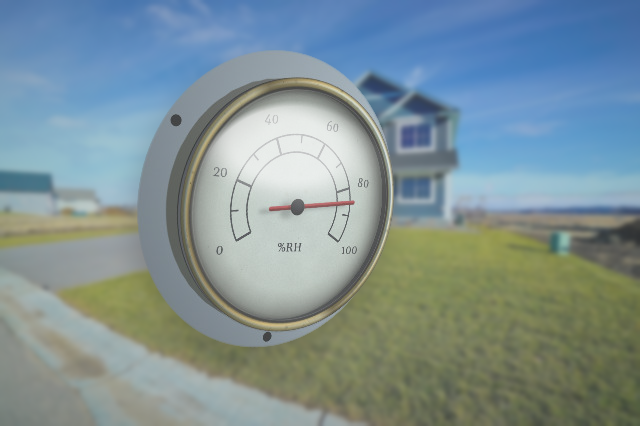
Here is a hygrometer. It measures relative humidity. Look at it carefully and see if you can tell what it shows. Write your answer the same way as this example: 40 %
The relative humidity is 85 %
